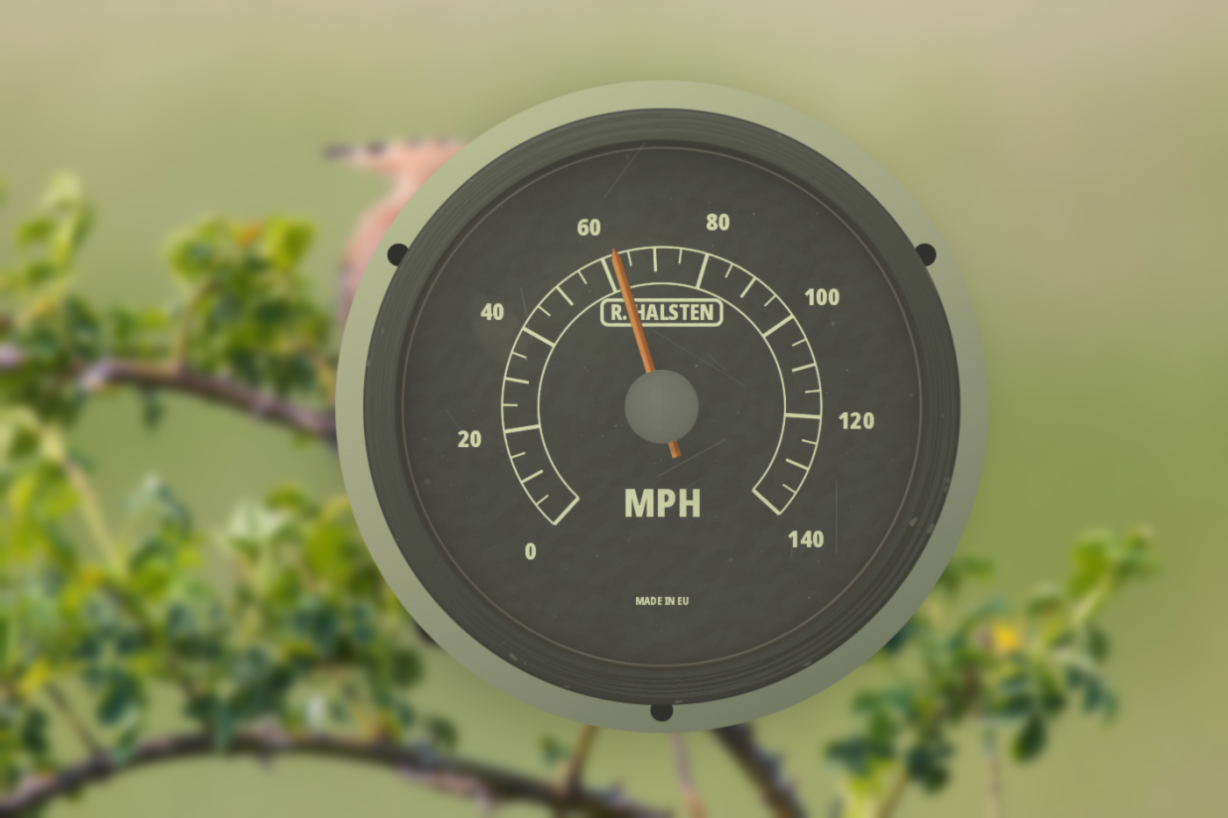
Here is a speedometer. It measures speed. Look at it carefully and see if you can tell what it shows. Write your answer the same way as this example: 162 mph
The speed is 62.5 mph
